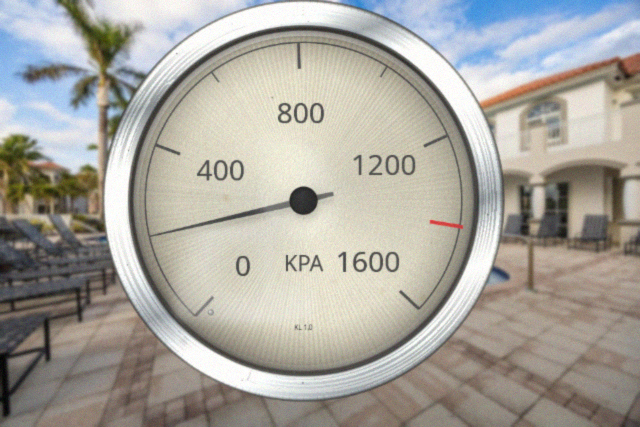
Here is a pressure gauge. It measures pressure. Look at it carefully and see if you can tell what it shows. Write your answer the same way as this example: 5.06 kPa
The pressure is 200 kPa
